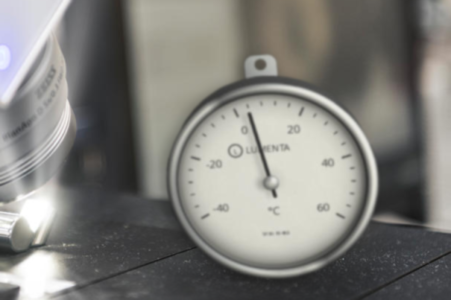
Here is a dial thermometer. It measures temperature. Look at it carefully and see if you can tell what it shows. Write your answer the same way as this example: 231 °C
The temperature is 4 °C
